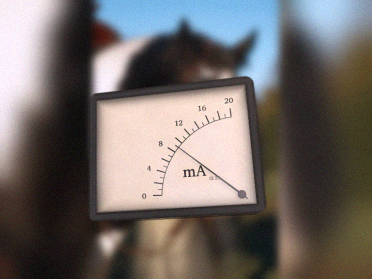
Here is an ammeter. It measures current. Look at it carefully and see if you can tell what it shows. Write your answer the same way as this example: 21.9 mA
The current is 9 mA
